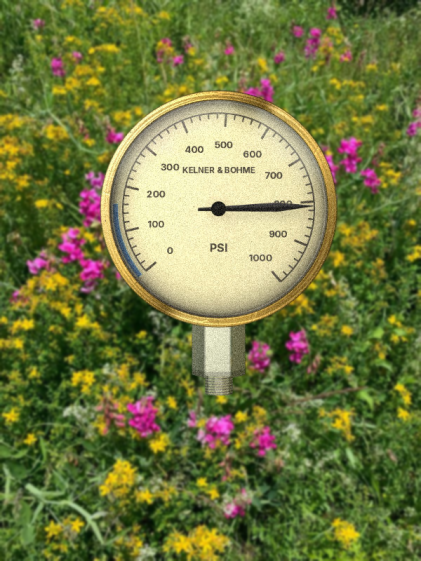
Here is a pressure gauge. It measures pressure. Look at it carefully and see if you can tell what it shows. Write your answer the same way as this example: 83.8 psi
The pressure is 810 psi
